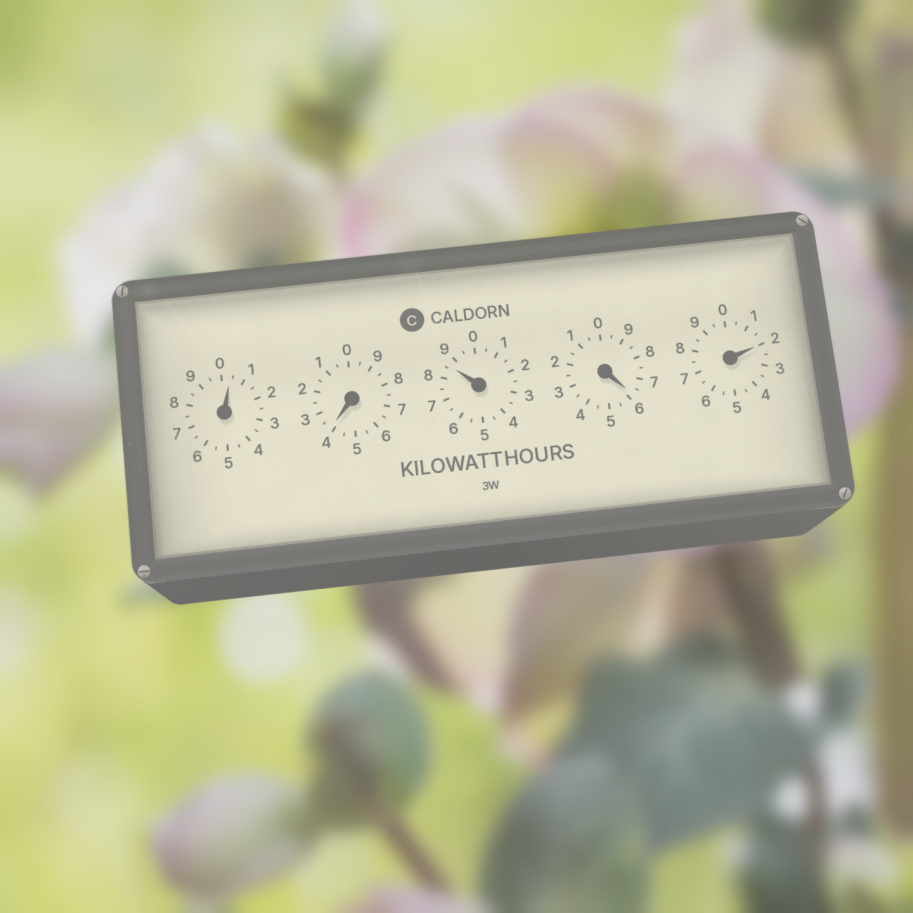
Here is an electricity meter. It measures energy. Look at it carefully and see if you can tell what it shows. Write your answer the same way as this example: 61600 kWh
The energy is 3862 kWh
